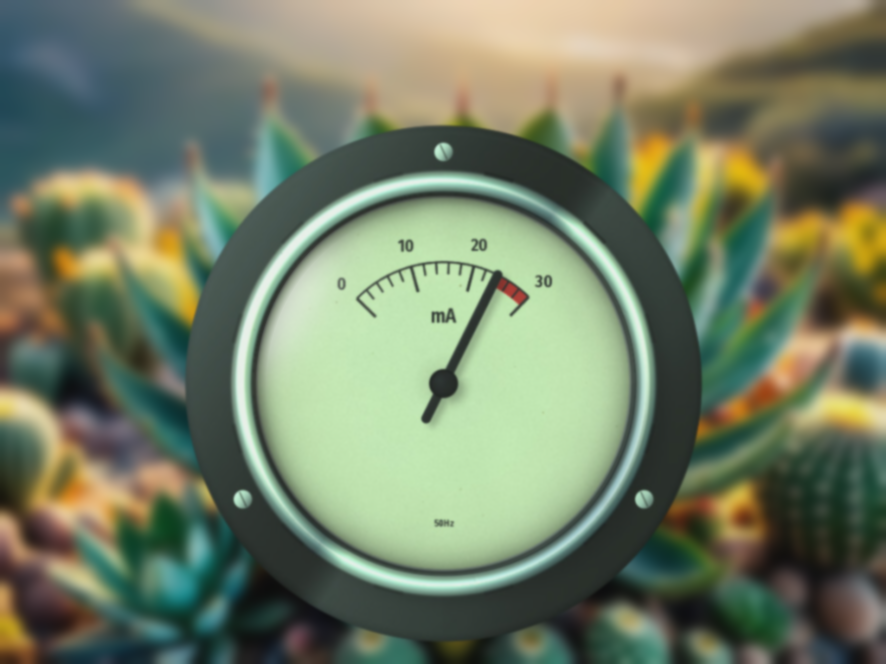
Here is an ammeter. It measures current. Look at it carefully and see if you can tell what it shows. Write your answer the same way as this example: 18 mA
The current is 24 mA
